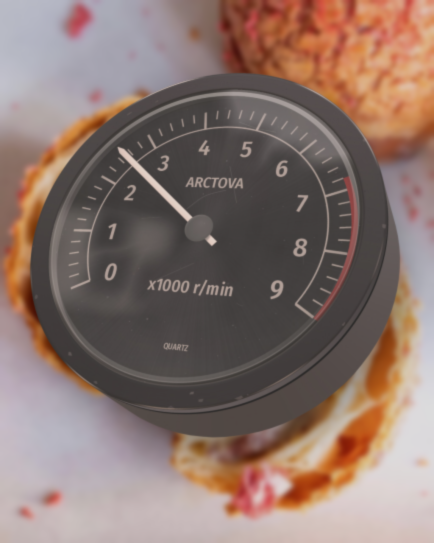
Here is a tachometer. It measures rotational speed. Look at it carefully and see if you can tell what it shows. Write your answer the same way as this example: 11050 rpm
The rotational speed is 2500 rpm
